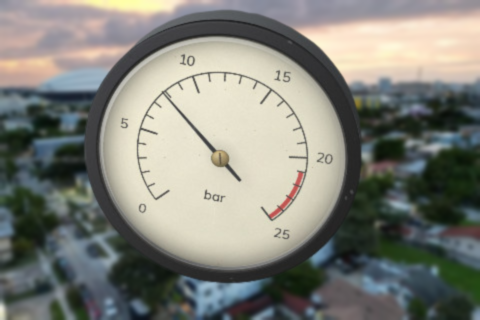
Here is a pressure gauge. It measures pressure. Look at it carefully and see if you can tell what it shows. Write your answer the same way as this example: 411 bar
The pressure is 8 bar
